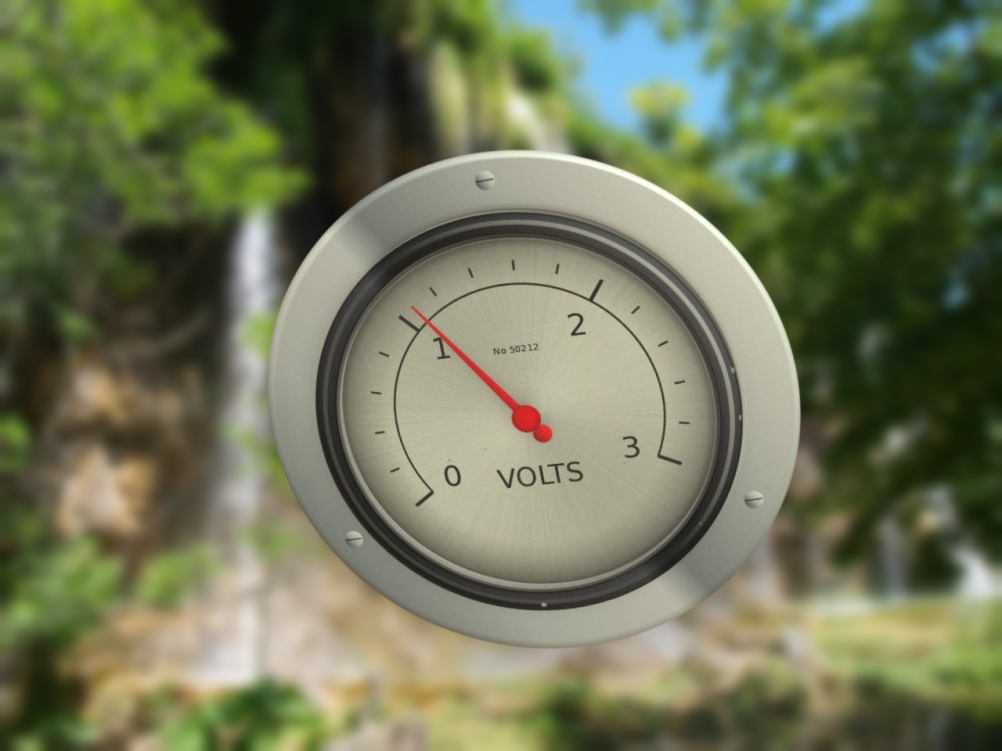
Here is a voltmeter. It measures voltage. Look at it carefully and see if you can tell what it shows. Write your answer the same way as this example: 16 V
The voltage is 1.1 V
